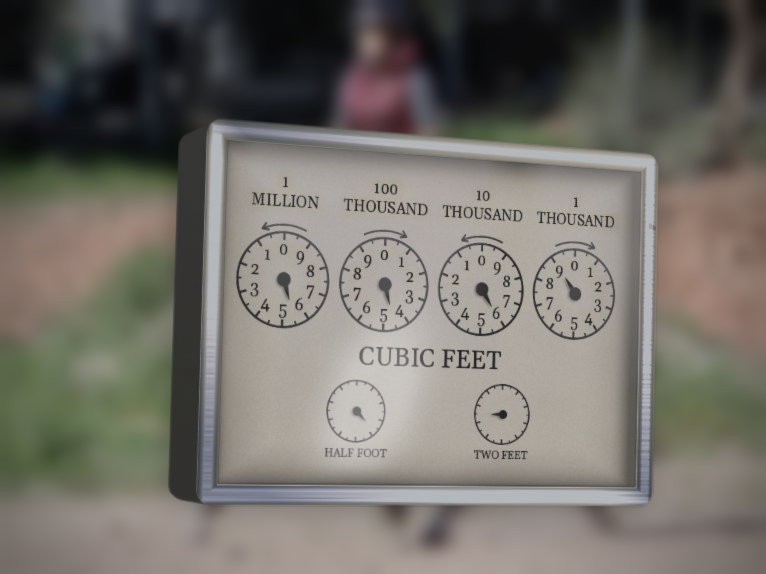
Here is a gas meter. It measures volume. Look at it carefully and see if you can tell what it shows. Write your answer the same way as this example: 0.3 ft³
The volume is 545900 ft³
